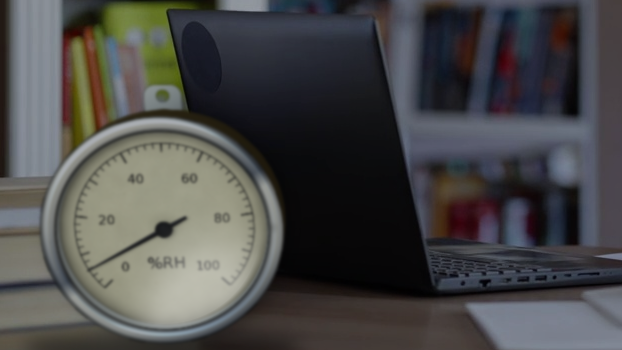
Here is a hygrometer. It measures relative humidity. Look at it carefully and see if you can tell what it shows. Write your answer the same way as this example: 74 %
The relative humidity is 6 %
